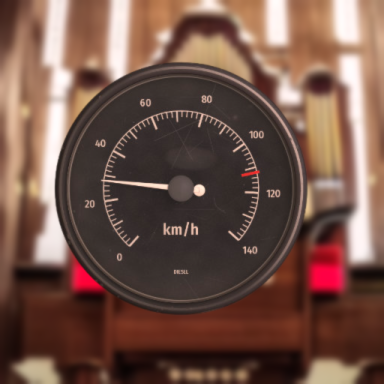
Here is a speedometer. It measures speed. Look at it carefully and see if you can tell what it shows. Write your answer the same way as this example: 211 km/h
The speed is 28 km/h
